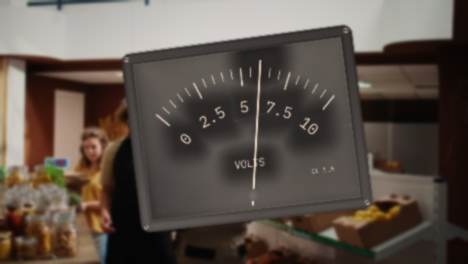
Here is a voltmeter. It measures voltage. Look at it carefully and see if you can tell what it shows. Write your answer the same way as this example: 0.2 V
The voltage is 6 V
